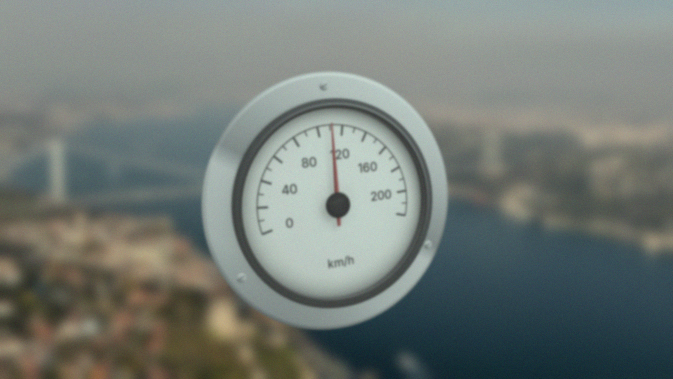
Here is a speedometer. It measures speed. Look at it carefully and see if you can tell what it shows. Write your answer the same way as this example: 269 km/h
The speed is 110 km/h
